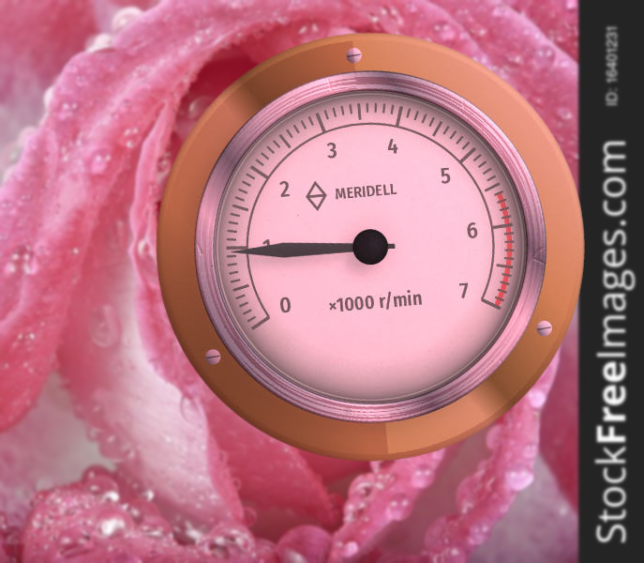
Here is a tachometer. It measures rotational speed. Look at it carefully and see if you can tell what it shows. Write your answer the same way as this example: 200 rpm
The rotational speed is 950 rpm
